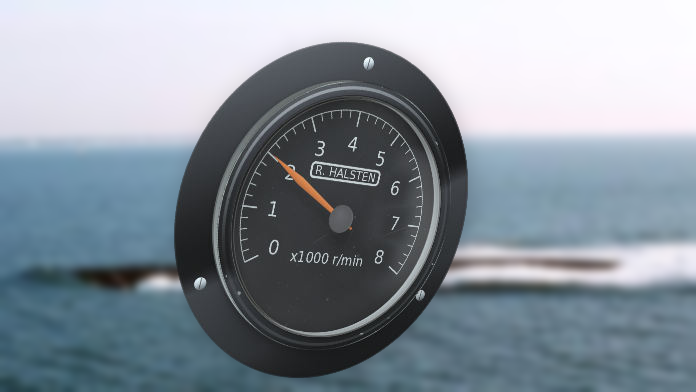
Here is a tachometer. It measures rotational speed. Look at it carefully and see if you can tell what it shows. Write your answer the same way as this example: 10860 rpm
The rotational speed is 2000 rpm
